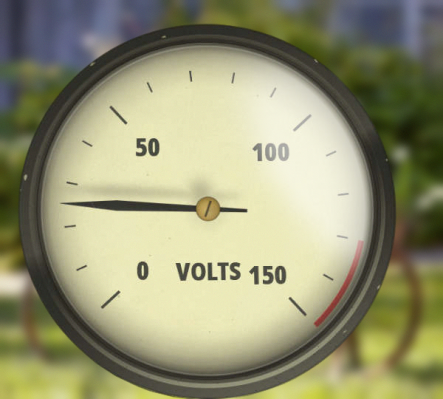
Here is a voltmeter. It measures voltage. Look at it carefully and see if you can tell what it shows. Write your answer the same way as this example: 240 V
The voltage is 25 V
